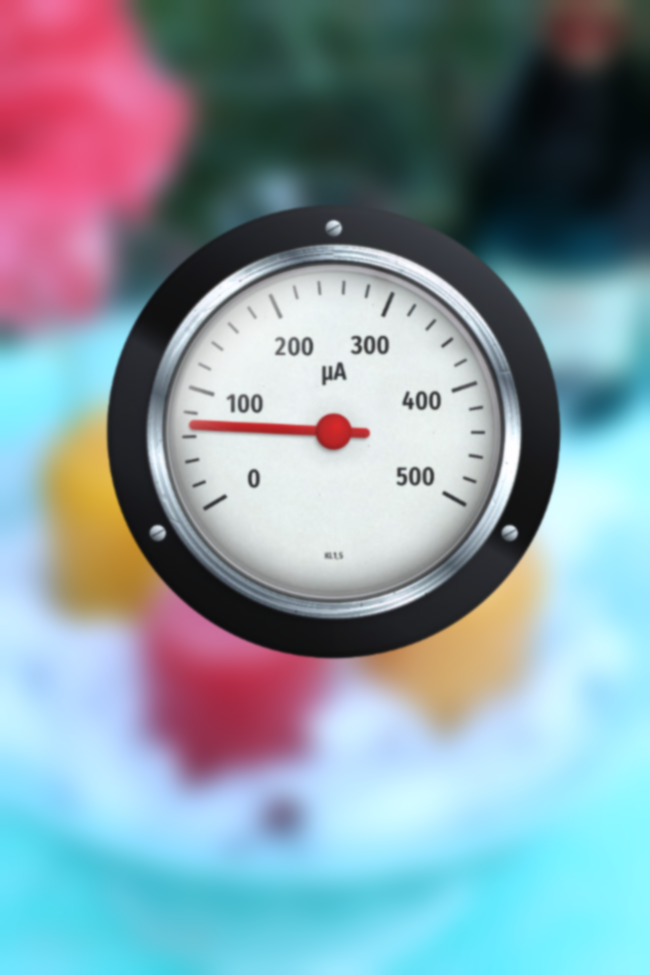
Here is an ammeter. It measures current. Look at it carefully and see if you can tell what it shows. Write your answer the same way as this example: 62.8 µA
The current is 70 µA
